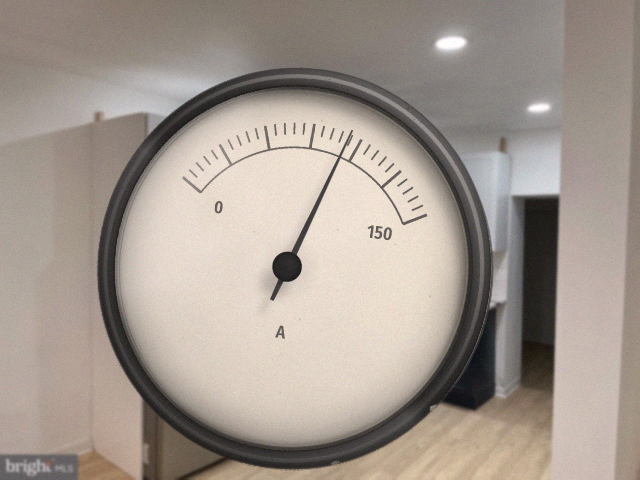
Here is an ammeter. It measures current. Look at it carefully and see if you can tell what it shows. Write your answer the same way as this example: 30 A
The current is 95 A
